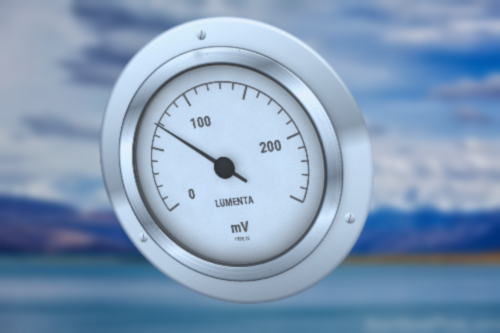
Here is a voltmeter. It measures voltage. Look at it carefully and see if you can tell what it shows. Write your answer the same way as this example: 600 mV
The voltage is 70 mV
